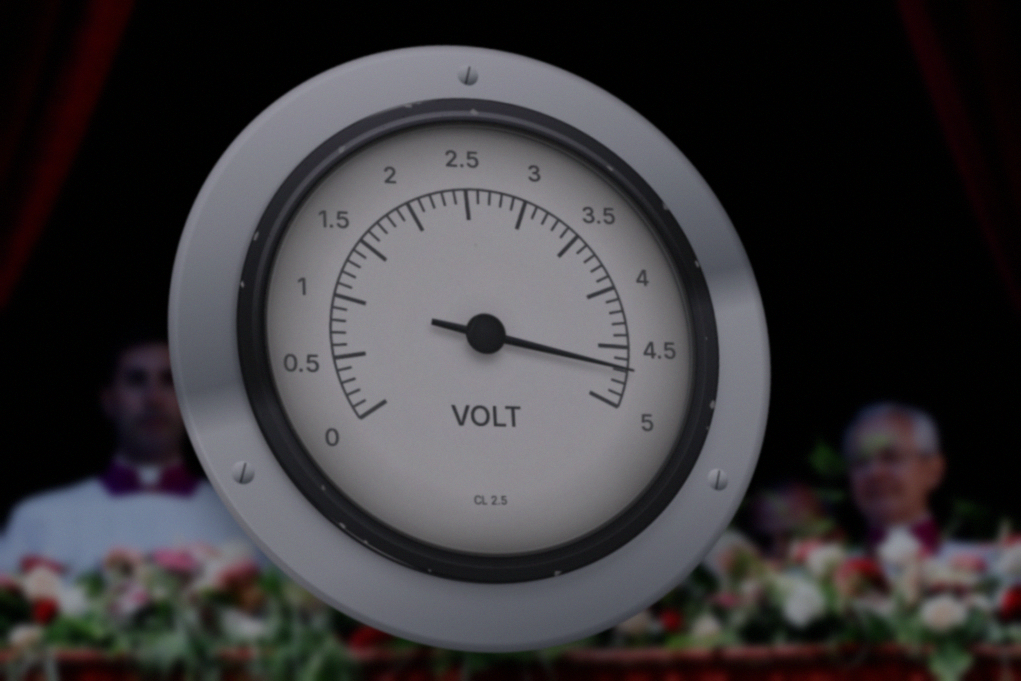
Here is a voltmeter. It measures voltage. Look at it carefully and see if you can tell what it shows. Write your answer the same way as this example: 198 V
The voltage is 4.7 V
